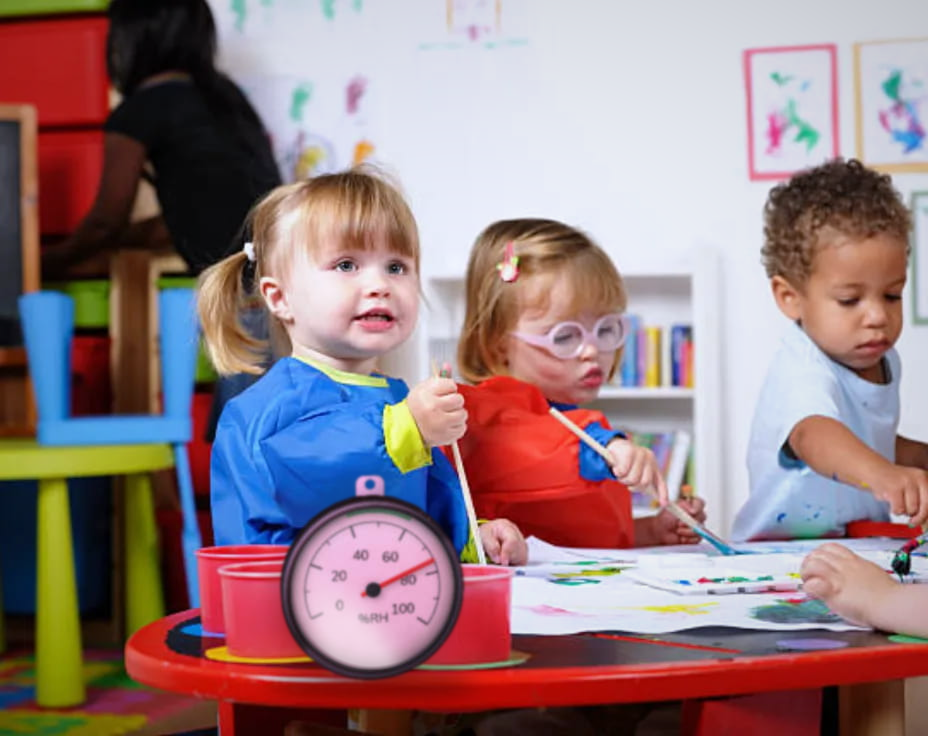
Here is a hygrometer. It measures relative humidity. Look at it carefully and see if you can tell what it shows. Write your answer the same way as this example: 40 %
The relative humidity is 75 %
